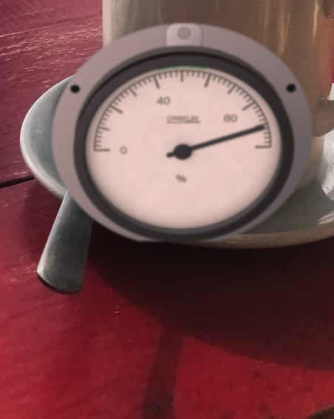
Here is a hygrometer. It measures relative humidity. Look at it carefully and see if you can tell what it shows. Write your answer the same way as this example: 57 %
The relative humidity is 90 %
